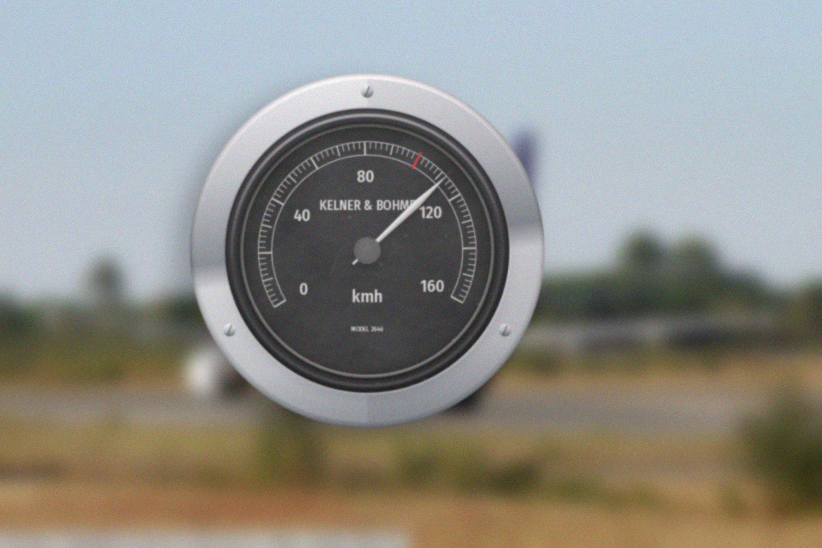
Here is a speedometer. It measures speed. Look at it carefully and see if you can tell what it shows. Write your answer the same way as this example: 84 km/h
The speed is 112 km/h
